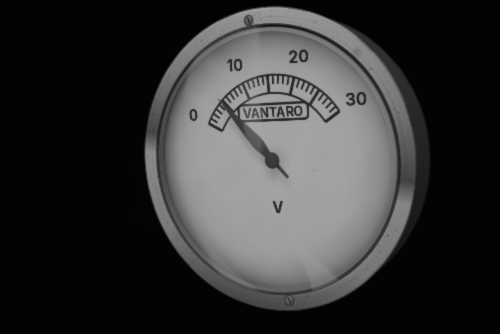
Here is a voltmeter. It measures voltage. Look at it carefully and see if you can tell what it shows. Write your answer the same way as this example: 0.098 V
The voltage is 5 V
